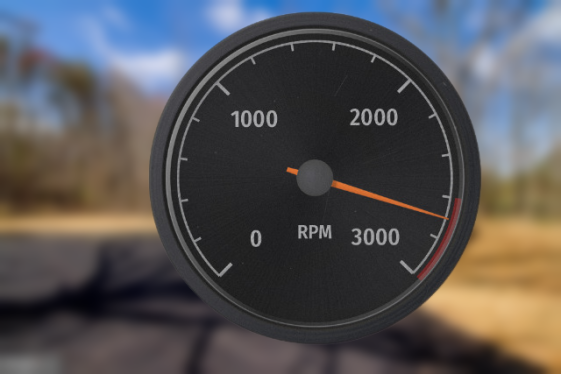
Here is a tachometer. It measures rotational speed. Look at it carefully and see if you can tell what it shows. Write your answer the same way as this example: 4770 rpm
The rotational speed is 2700 rpm
